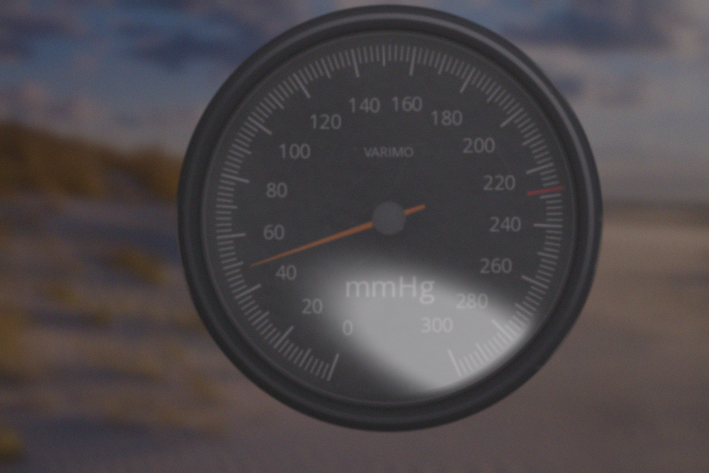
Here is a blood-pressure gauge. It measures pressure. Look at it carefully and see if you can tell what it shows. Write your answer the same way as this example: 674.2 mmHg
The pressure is 48 mmHg
